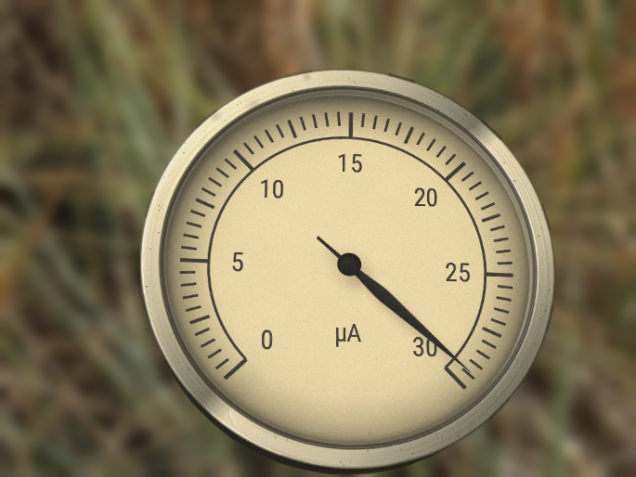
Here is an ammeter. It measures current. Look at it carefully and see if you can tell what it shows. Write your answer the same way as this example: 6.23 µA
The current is 29.5 µA
